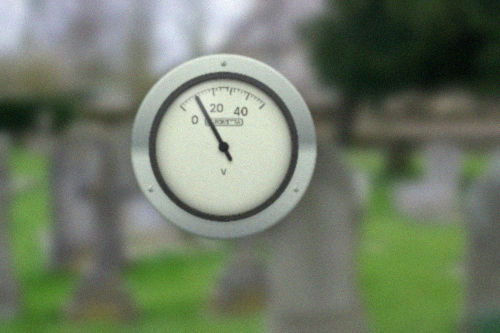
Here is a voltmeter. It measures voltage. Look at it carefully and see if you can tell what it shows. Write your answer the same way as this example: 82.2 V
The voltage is 10 V
